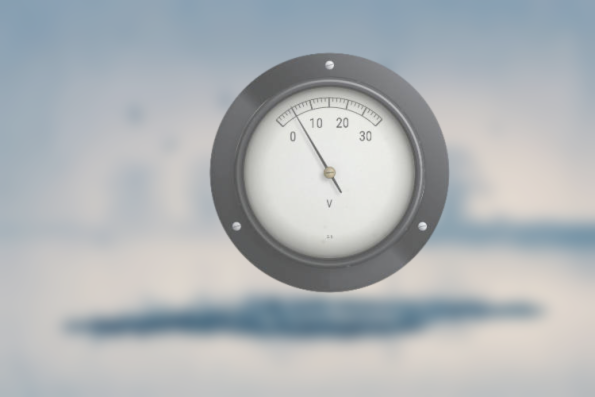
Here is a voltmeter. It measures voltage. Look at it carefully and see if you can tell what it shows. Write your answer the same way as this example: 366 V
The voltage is 5 V
